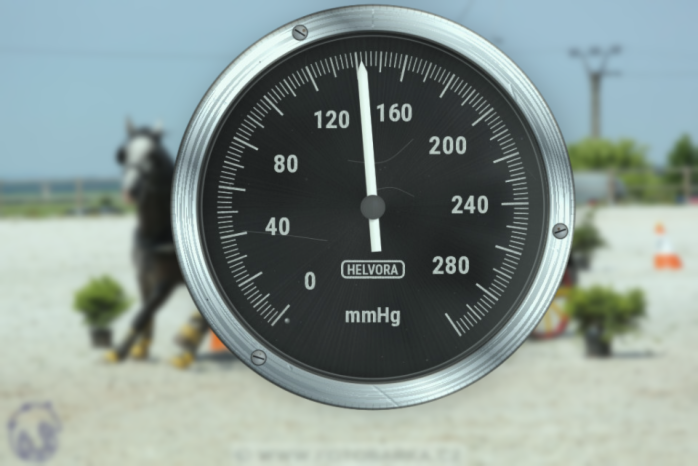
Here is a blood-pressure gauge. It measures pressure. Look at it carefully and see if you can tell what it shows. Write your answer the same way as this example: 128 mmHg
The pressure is 142 mmHg
